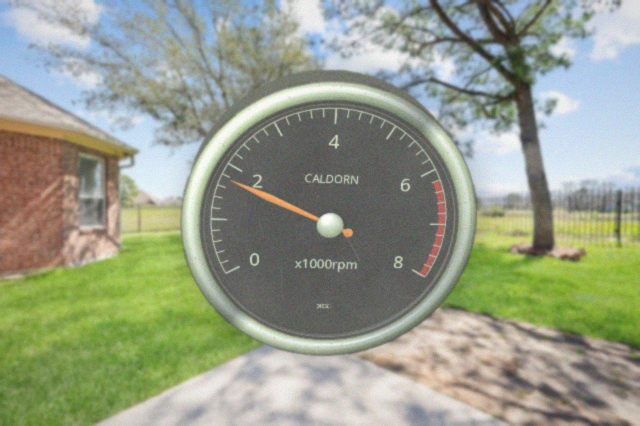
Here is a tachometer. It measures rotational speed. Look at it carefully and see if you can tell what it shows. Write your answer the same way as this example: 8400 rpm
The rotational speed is 1800 rpm
